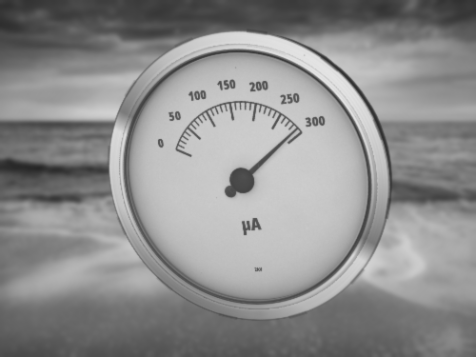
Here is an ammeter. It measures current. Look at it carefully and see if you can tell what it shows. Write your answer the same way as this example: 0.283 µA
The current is 290 µA
